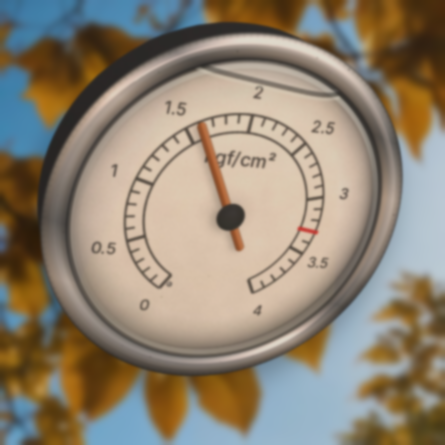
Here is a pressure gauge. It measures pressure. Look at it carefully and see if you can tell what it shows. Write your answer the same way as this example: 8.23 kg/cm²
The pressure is 1.6 kg/cm²
